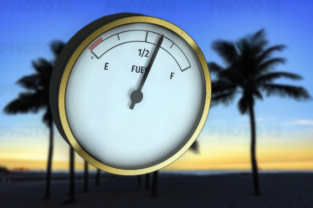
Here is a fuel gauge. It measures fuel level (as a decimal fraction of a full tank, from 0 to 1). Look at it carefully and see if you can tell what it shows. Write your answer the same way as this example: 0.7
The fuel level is 0.625
